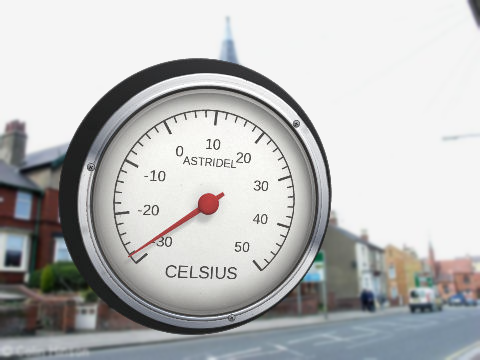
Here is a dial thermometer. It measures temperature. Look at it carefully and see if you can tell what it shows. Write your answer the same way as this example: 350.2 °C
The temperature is -28 °C
